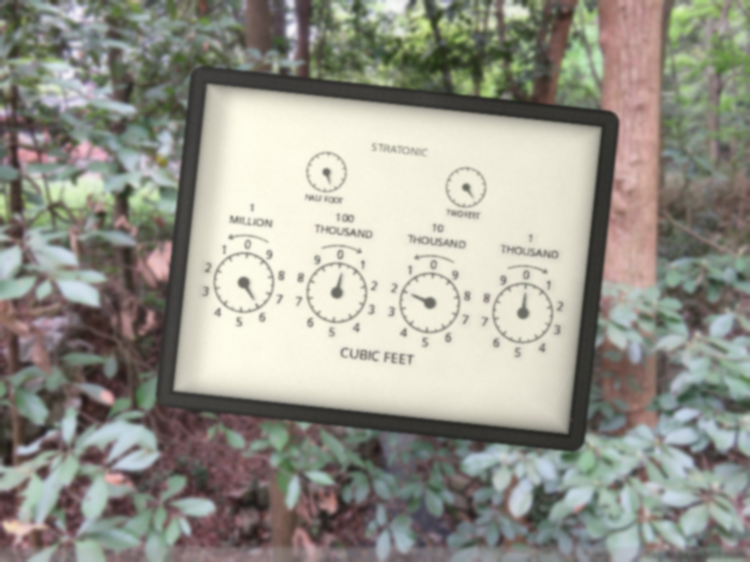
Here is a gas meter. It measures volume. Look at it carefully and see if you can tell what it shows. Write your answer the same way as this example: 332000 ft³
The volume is 602000 ft³
